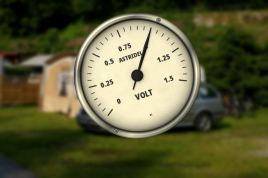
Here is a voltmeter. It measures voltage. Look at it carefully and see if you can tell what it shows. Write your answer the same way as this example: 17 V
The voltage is 1 V
